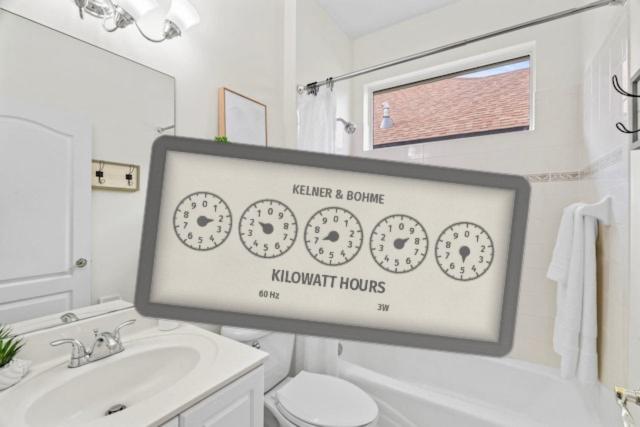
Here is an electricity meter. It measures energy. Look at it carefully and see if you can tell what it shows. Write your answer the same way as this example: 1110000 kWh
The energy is 21685 kWh
